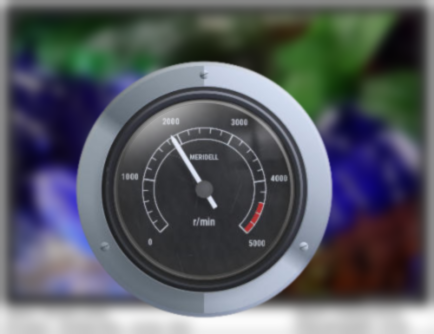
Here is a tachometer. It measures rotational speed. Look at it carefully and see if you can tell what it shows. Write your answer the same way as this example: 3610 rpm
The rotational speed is 1900 rpm
